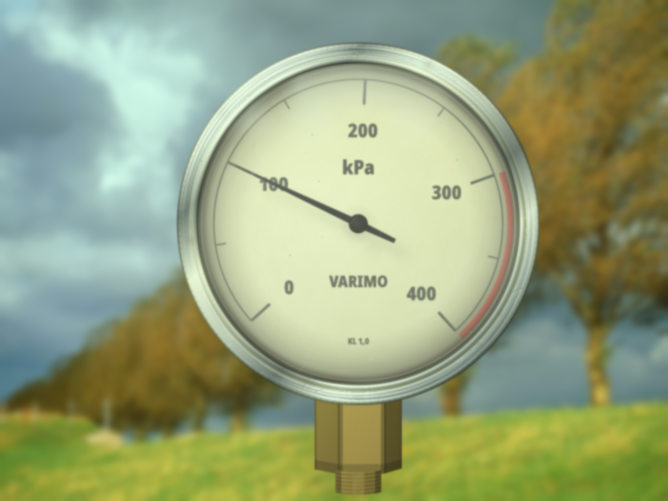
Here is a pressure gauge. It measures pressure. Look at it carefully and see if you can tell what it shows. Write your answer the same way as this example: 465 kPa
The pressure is 100 kPa
